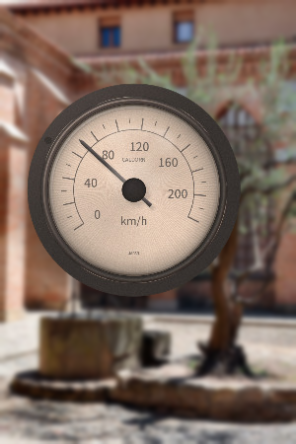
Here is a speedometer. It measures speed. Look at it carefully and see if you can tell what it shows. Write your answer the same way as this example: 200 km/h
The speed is 70 km/h
